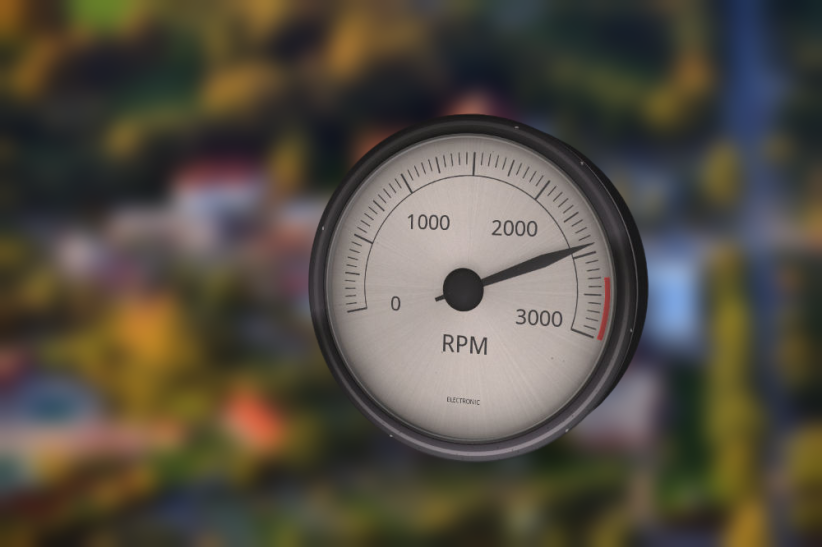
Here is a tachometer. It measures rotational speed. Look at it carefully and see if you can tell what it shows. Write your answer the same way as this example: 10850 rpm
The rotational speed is 2450 rpm
